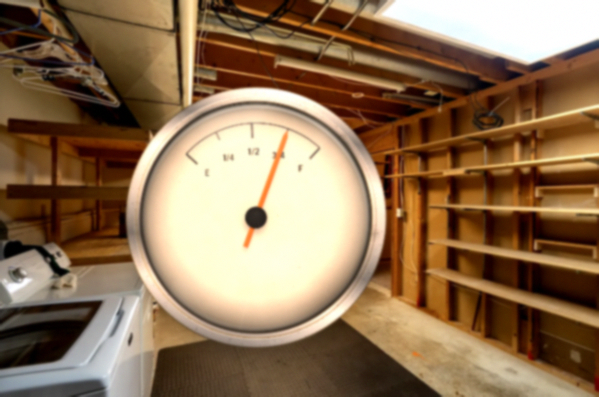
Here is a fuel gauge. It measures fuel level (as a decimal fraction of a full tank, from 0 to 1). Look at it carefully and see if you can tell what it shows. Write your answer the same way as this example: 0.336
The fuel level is 0.75
